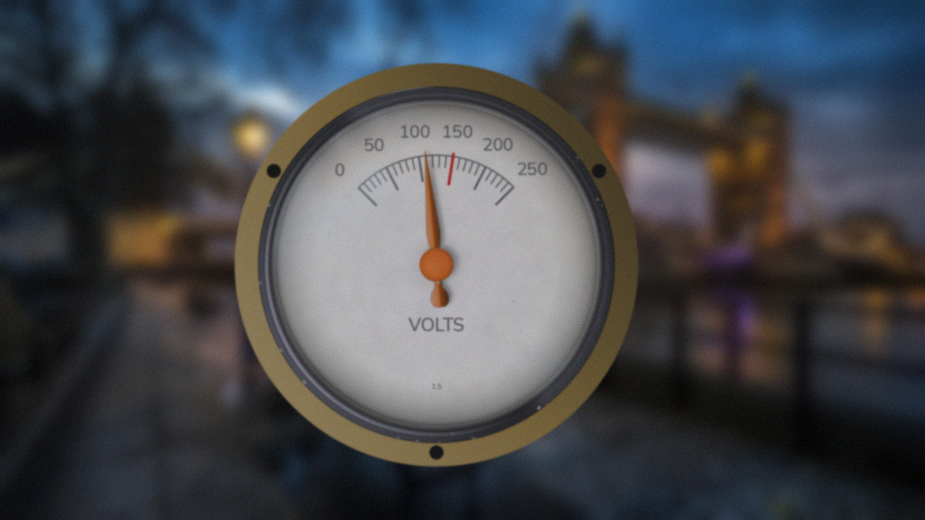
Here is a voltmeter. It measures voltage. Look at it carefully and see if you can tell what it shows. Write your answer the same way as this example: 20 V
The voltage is 110 V
